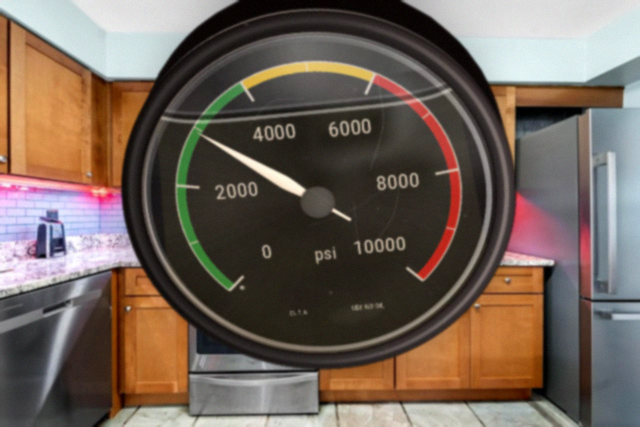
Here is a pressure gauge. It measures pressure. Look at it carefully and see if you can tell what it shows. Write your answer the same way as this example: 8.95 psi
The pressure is 3000 psi
